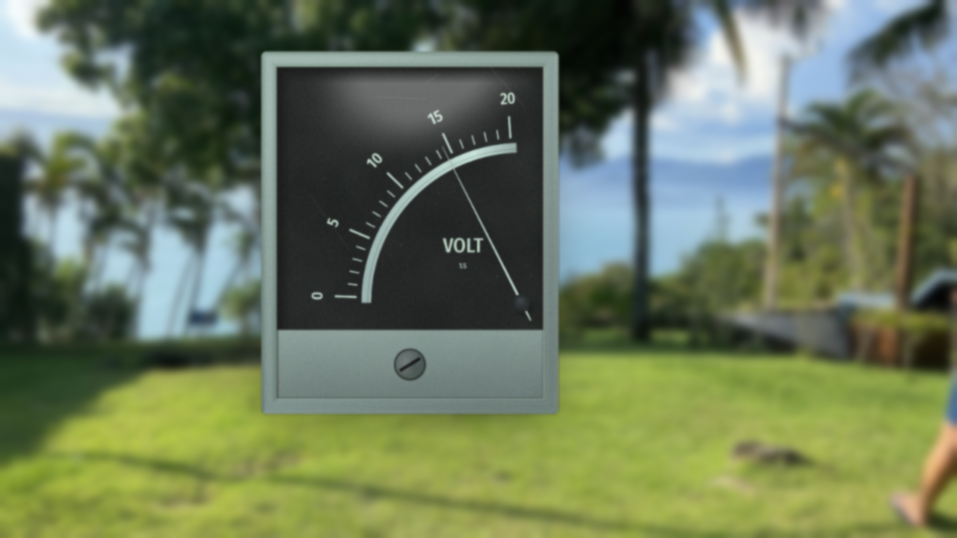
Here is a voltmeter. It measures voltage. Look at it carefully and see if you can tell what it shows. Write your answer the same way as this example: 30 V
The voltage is 14.5 V
